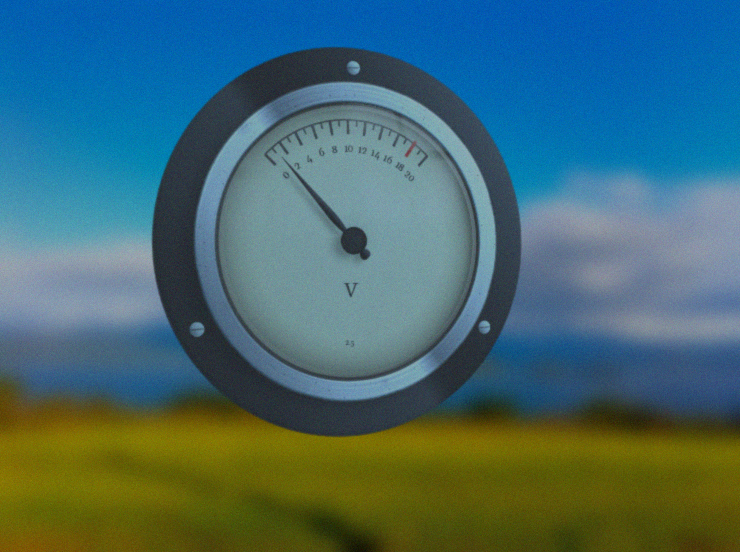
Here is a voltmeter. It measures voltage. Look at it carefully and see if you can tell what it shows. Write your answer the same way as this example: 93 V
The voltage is 1 V
